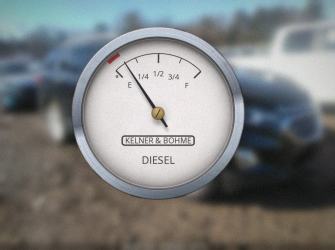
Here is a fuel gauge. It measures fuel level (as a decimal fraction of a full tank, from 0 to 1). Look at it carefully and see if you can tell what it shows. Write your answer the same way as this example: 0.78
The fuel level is 0.125
